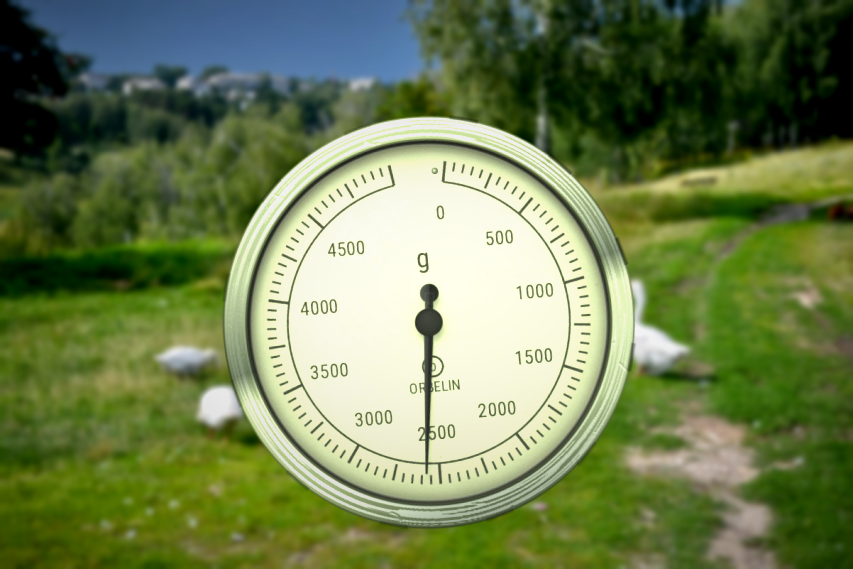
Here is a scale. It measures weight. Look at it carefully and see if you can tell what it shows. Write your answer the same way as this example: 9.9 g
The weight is 2575 g
